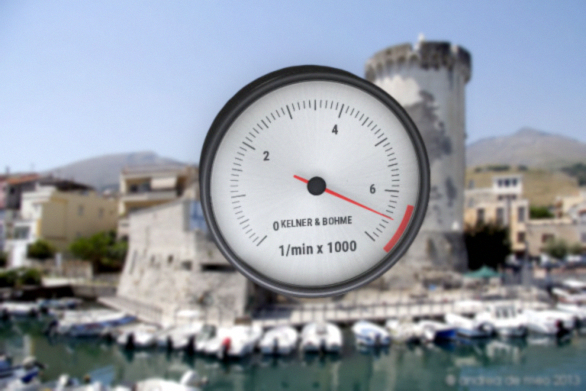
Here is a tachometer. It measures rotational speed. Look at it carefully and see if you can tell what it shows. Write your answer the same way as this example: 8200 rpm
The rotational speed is 6500 rpm
